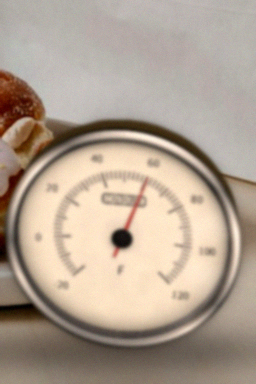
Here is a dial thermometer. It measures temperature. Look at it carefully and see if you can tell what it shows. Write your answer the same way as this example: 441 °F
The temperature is 60 °F
